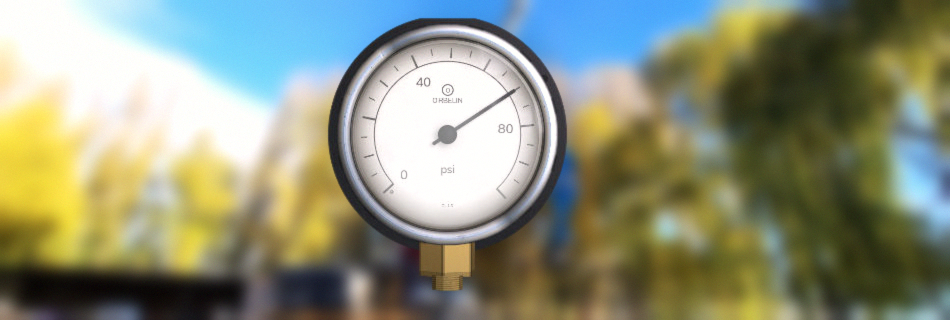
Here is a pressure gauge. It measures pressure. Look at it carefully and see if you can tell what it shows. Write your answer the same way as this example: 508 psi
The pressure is 70 psi
